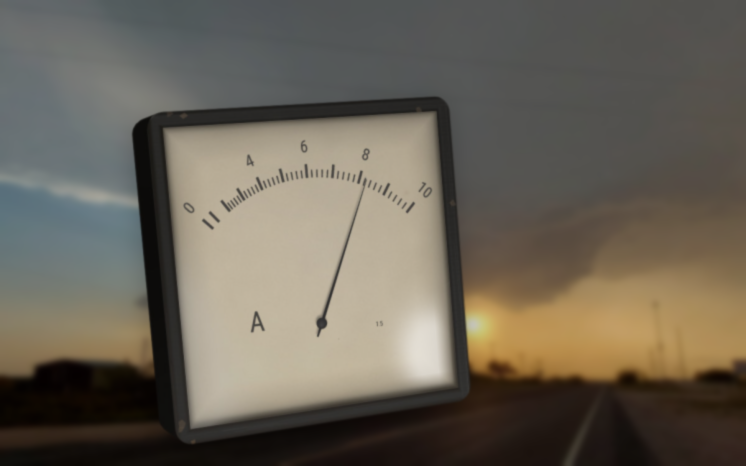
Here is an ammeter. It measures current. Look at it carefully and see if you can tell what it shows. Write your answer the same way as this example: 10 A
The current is 8.2 A
